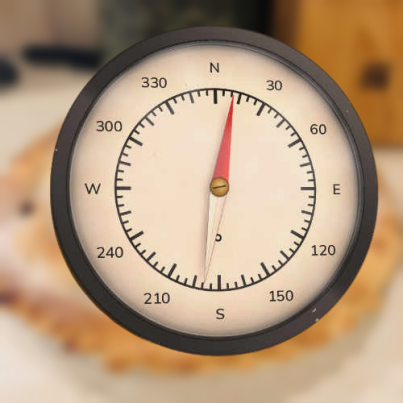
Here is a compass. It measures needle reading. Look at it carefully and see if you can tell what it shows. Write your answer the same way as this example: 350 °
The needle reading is 10 °
